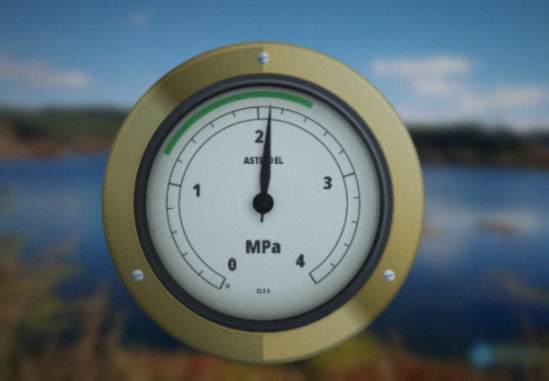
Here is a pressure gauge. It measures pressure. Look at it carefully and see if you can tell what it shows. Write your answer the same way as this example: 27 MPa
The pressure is 2.1 MPa
